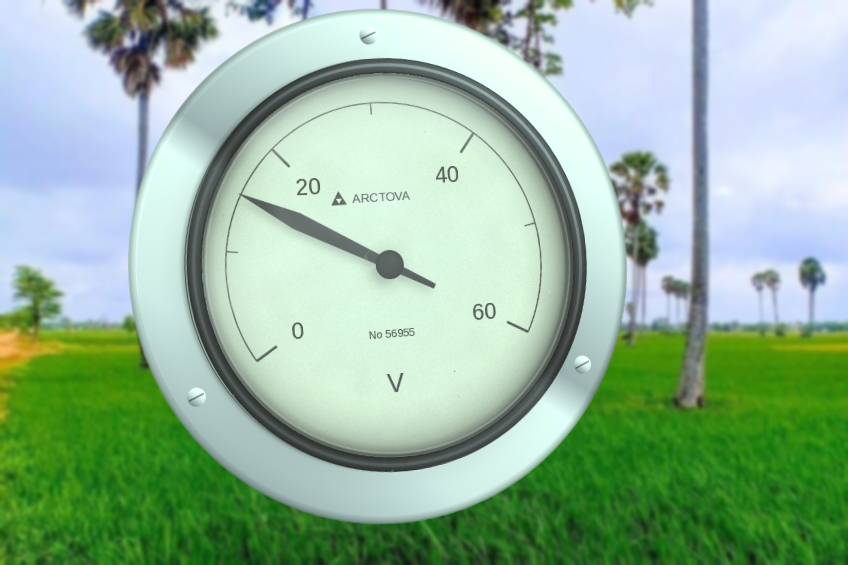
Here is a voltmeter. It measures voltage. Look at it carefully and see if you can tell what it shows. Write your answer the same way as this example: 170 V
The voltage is 15 V
